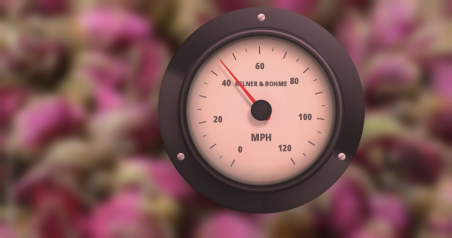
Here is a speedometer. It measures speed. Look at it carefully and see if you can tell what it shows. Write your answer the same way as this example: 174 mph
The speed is 45 mph
